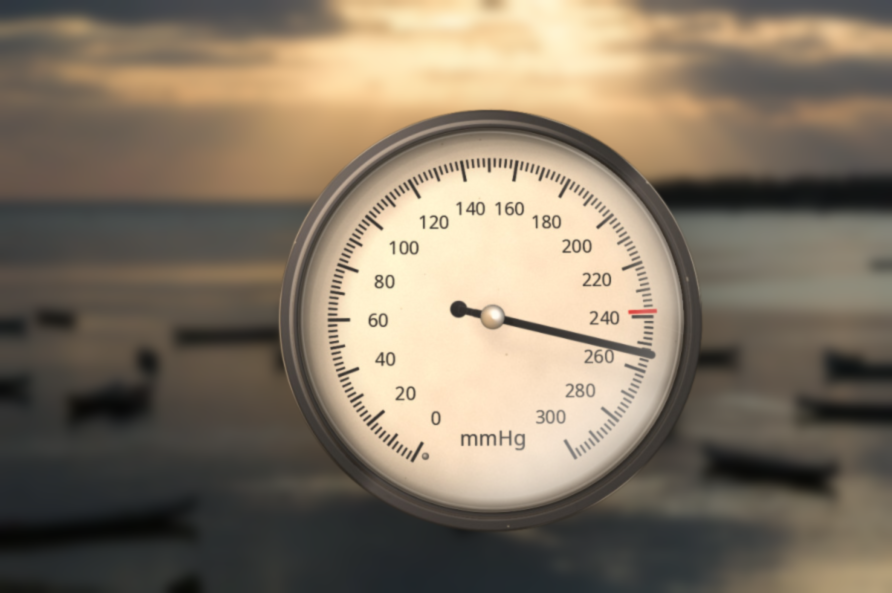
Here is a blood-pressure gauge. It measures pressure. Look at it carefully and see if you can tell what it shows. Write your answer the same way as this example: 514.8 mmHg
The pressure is 254 mmHg
